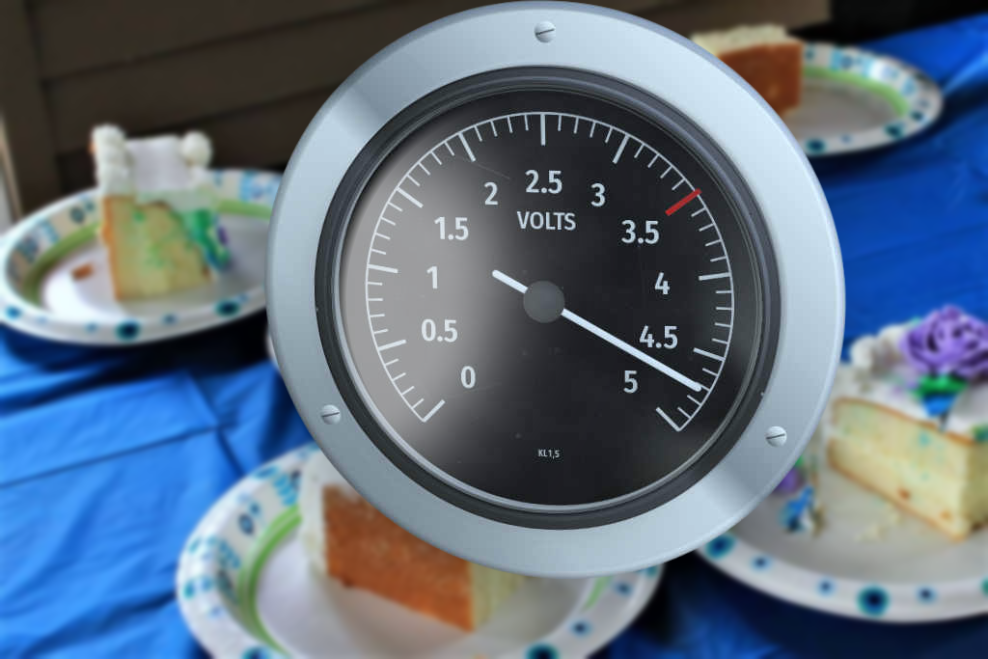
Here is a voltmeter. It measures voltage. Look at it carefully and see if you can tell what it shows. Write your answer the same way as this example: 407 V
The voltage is 4.7 V
